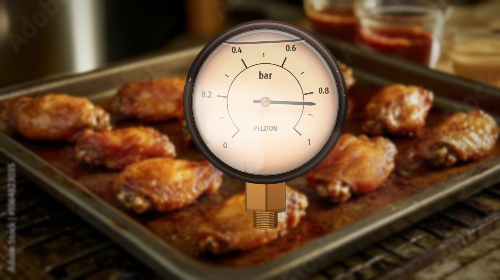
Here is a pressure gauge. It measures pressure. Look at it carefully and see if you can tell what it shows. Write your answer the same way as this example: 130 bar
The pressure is 0.85 bar
